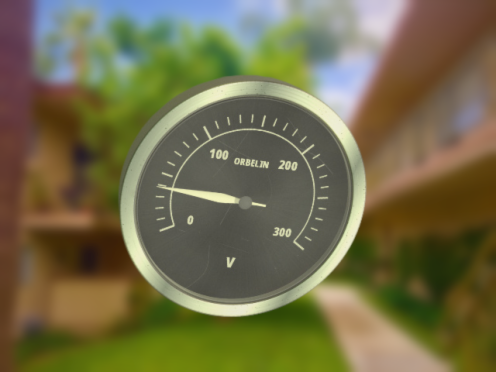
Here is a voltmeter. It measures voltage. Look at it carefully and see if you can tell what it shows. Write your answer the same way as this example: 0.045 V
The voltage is 40 V
